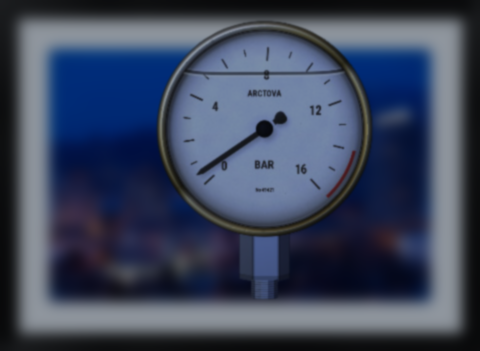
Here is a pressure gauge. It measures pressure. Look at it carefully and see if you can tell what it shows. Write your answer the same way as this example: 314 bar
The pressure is 0.5 bar
